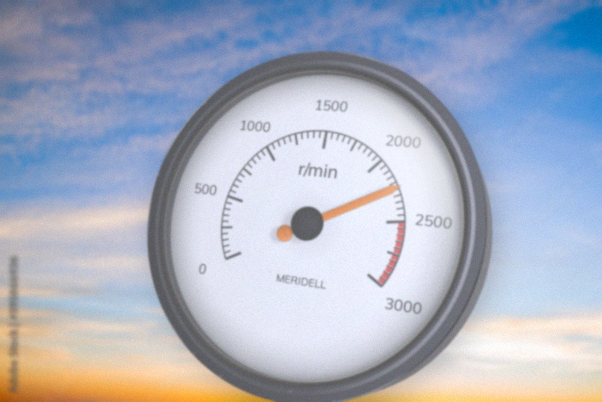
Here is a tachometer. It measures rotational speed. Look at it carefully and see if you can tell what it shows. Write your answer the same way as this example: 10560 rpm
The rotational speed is 2250 rpm
